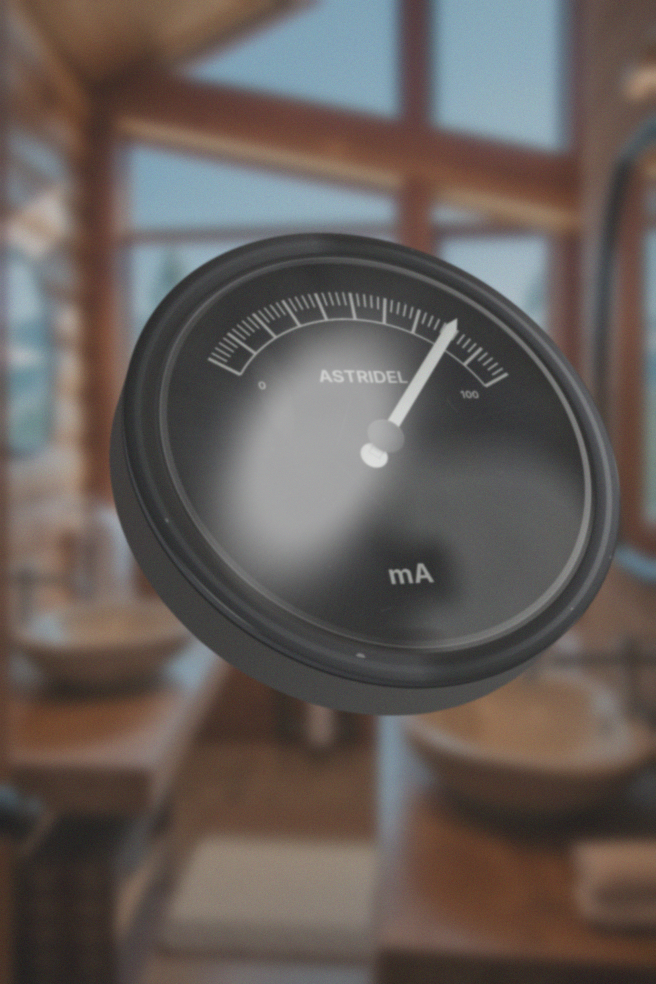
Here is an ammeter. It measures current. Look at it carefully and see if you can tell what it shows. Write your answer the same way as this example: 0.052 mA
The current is 80 mA
